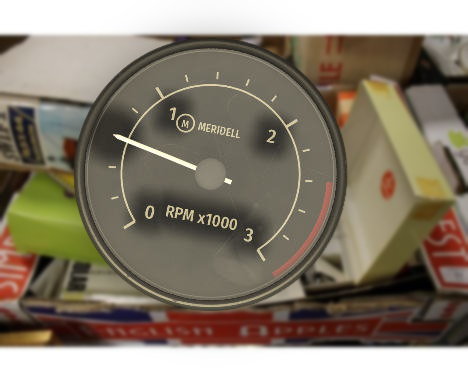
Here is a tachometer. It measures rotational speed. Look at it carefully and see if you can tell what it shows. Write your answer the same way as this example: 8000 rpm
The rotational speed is 600 rpm
